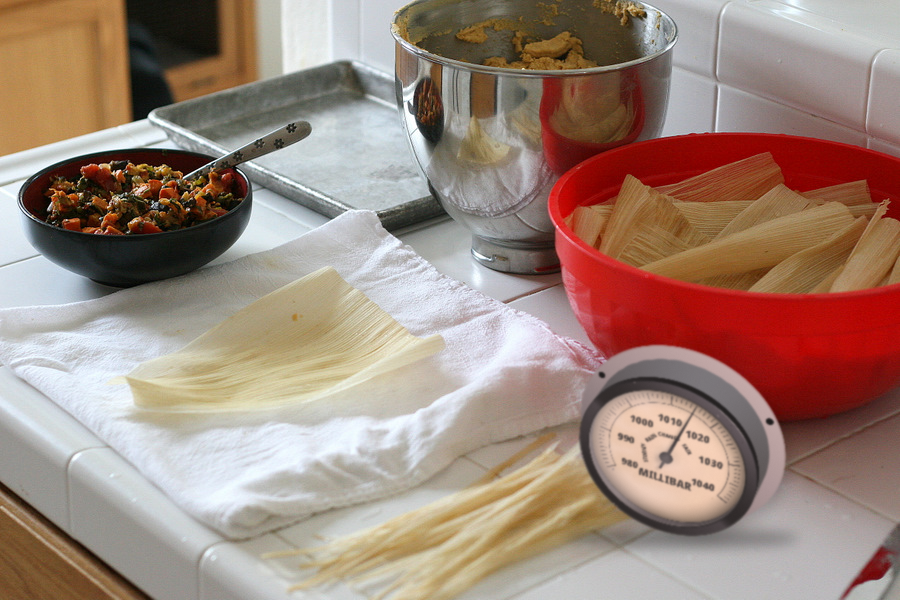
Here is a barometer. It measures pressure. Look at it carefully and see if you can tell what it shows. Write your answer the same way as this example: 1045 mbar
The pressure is 1015 mbar
